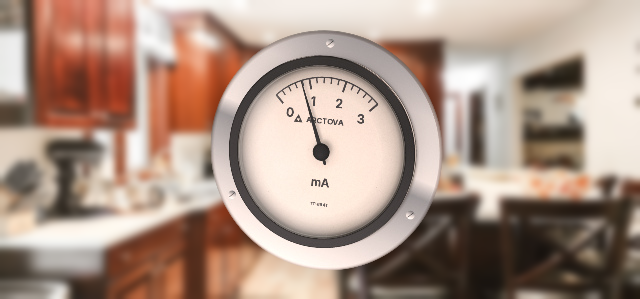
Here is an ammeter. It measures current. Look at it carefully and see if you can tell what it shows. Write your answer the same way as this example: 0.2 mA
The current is 0.8 mA
